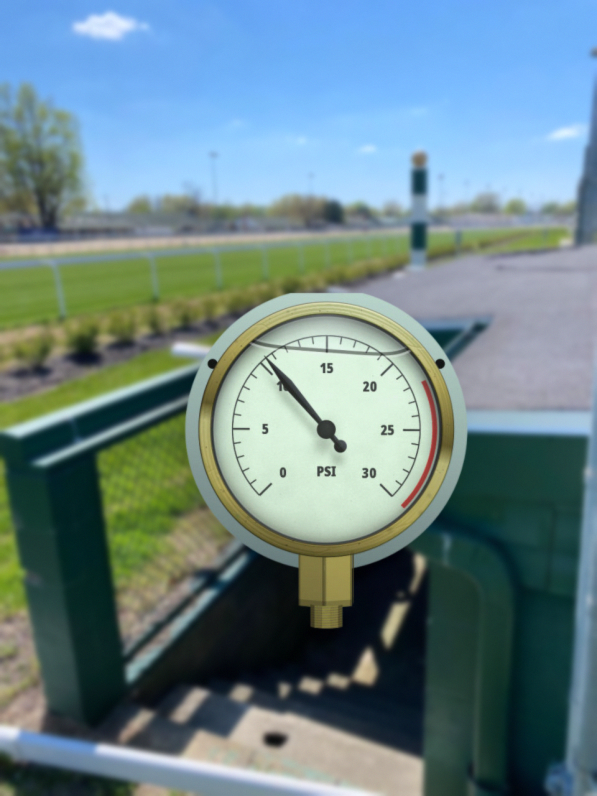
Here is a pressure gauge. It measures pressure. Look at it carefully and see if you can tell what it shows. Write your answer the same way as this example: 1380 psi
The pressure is 10.5 psi
